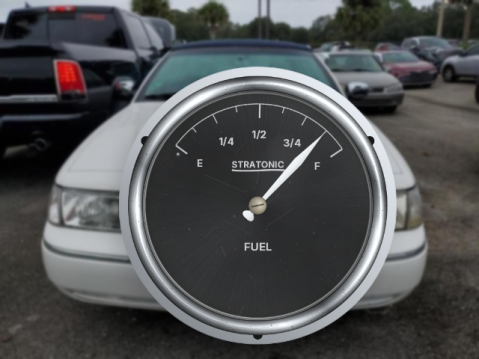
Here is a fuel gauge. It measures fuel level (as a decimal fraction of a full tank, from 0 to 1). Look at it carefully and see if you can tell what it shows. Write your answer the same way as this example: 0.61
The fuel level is 0.875
